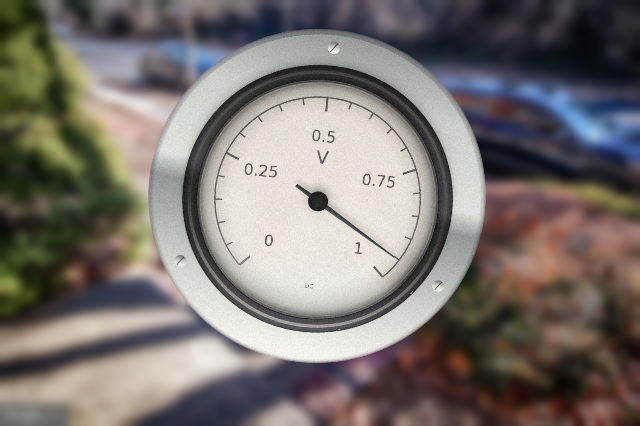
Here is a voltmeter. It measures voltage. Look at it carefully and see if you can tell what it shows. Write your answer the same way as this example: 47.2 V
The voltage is 0.95 V
